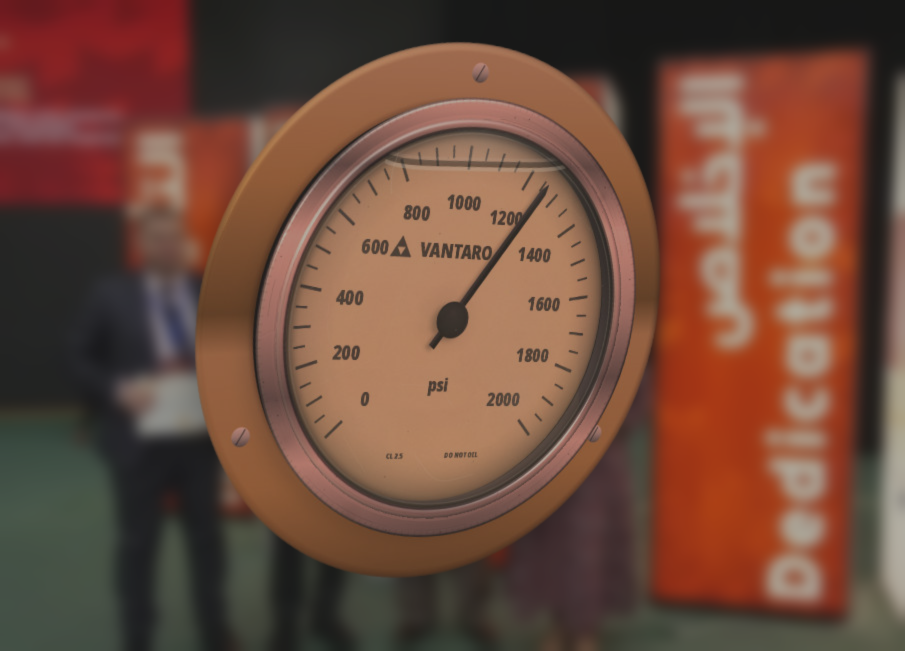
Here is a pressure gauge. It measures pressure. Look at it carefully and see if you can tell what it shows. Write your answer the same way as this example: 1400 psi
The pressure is 1250 psi
